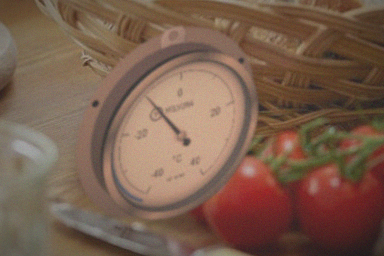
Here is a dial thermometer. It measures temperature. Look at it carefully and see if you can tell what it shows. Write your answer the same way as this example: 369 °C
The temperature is -10 °C
